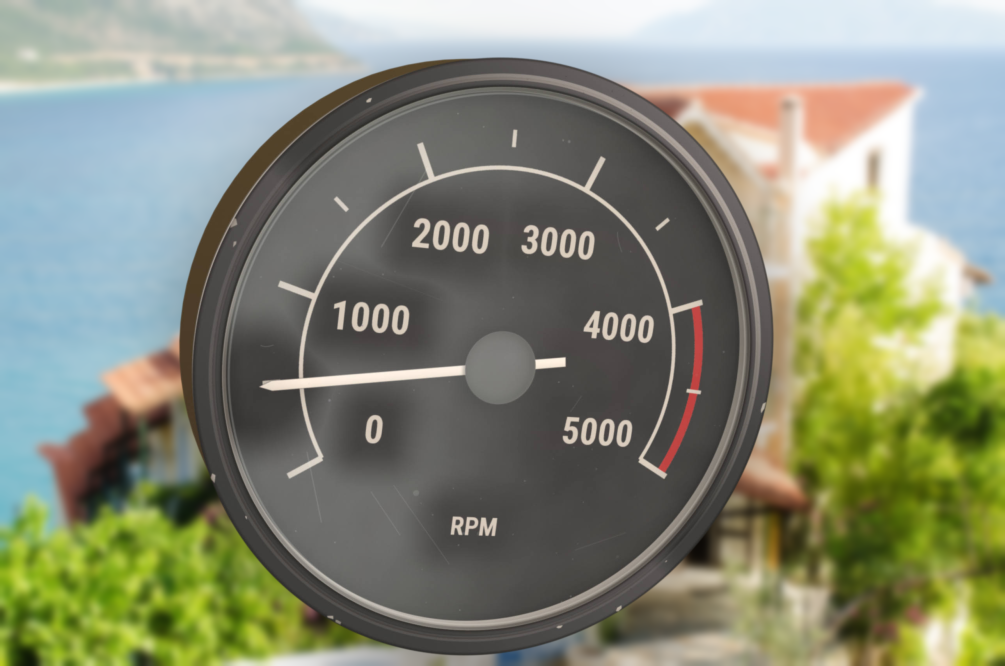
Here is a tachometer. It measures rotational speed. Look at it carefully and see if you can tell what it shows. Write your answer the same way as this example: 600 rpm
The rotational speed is 500 rpm
